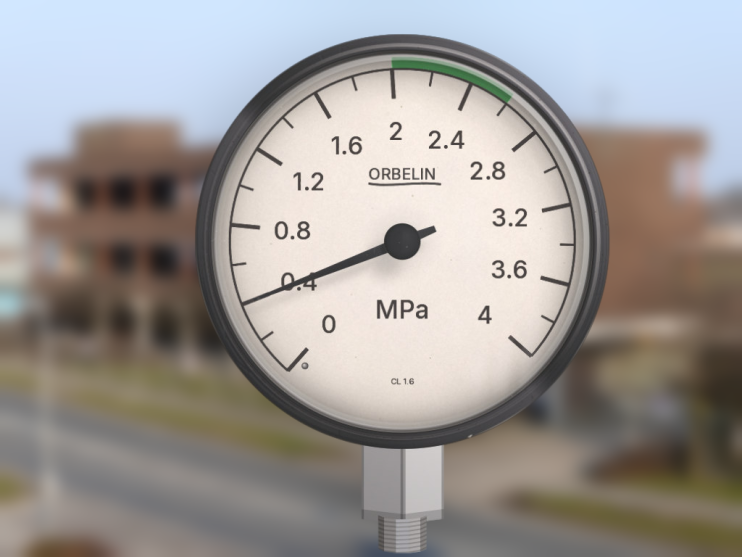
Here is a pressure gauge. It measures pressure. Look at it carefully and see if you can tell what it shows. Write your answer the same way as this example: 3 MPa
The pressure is 0.4 MPa
